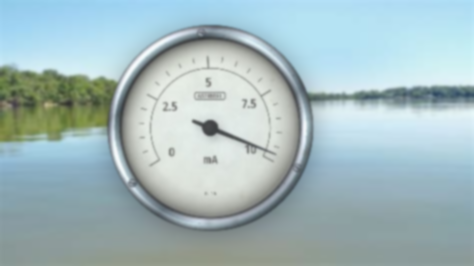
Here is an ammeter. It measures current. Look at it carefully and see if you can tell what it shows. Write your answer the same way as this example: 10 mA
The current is 9.75 mA
